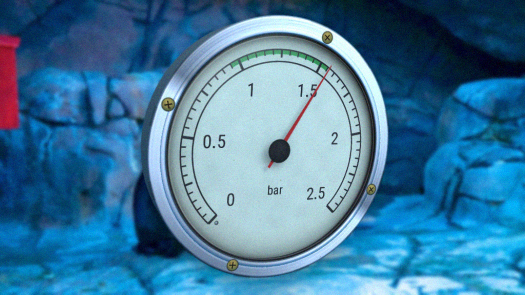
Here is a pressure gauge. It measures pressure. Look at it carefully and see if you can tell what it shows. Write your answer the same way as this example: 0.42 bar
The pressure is 1.55 bar
